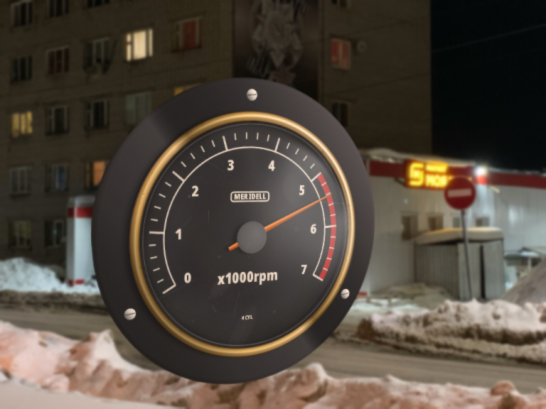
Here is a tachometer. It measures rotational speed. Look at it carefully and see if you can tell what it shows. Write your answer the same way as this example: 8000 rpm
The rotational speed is 5400 rpm
